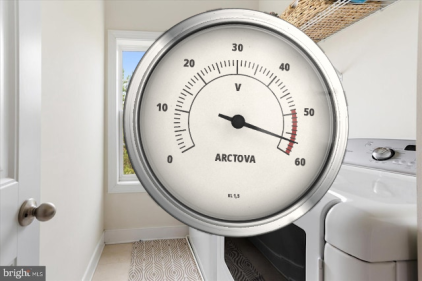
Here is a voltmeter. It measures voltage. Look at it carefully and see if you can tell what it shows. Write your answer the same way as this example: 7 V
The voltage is 57 V
